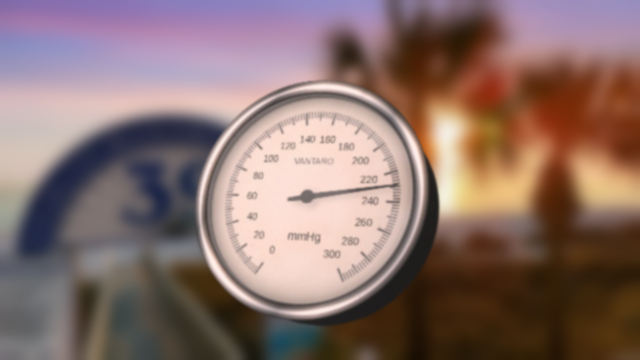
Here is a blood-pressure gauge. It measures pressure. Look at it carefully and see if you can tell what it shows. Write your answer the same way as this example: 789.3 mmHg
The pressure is 230 mmHg
